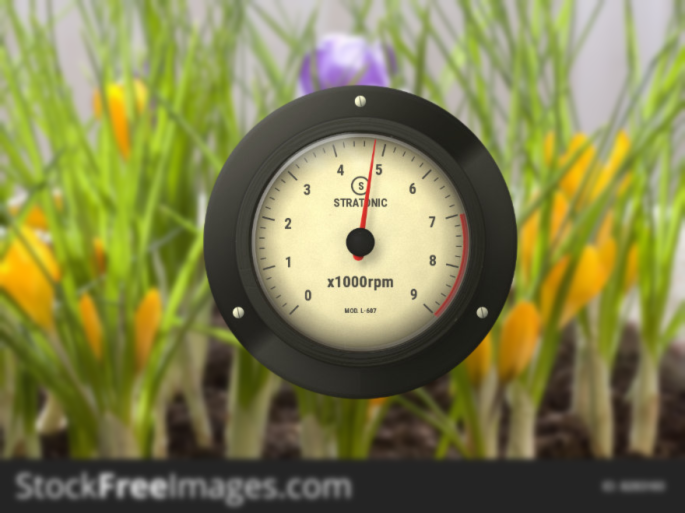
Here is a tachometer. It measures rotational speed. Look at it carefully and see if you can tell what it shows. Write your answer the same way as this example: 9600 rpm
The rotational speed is 4800 rpm
